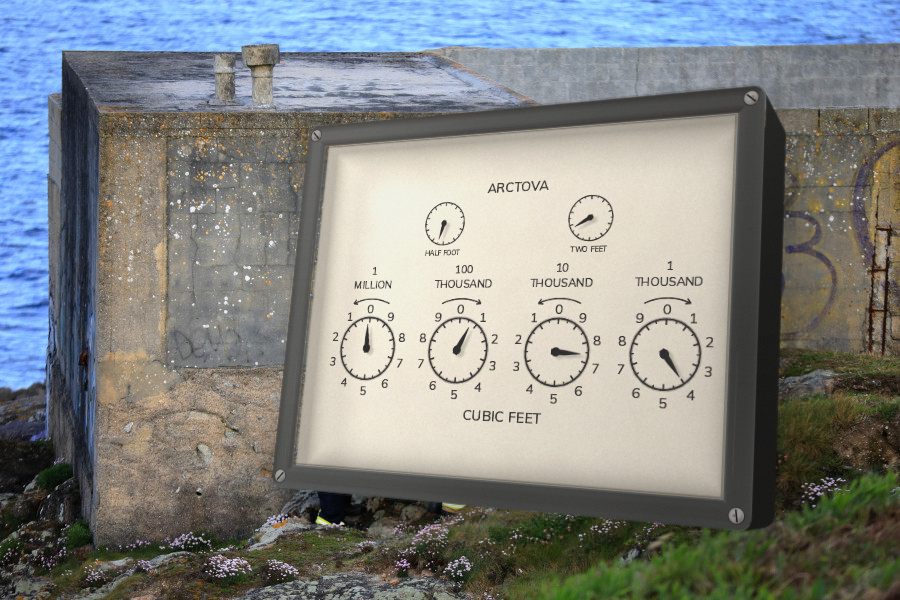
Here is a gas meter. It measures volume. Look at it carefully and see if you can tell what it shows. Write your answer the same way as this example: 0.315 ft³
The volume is 7400 ft³
